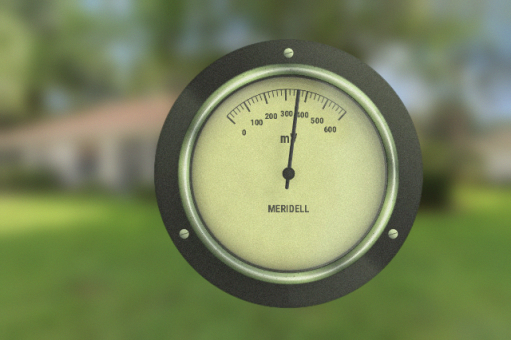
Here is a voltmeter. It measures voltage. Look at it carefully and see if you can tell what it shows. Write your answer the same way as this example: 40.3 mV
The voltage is 360 mV
